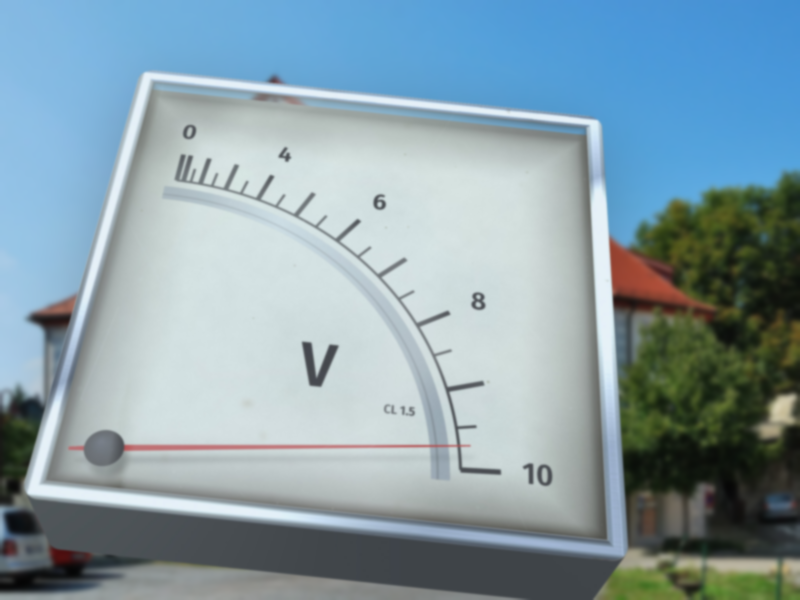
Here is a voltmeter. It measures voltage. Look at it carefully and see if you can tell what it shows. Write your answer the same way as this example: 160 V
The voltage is 9.75 V
